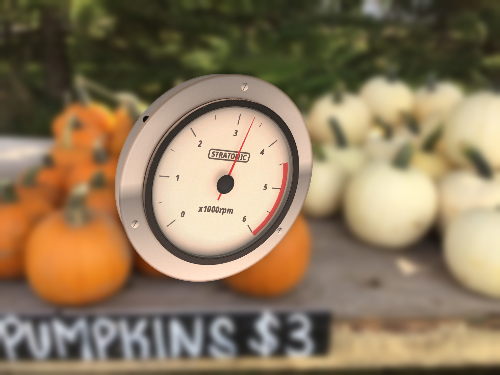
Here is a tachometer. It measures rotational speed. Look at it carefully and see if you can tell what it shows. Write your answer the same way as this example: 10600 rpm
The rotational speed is 3250 rpm
